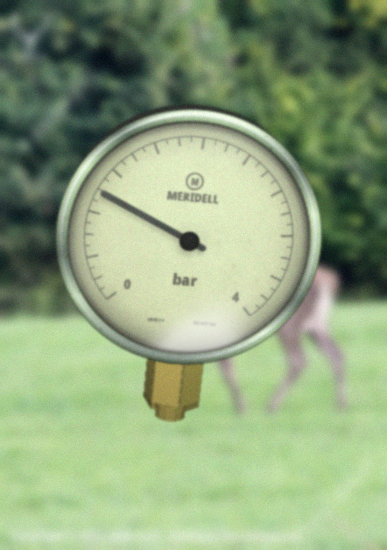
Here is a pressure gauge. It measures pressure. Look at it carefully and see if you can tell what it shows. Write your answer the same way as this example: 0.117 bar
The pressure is 1 bar
